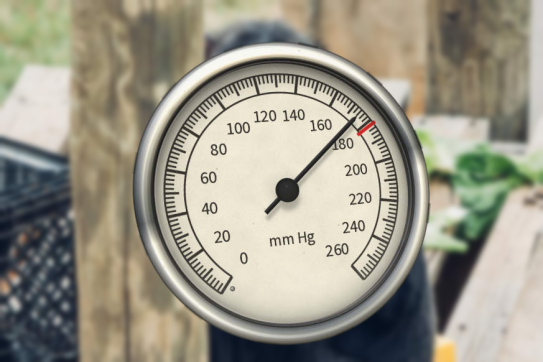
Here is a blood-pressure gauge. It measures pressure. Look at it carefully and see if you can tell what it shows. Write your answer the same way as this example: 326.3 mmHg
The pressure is 174 mmHg
